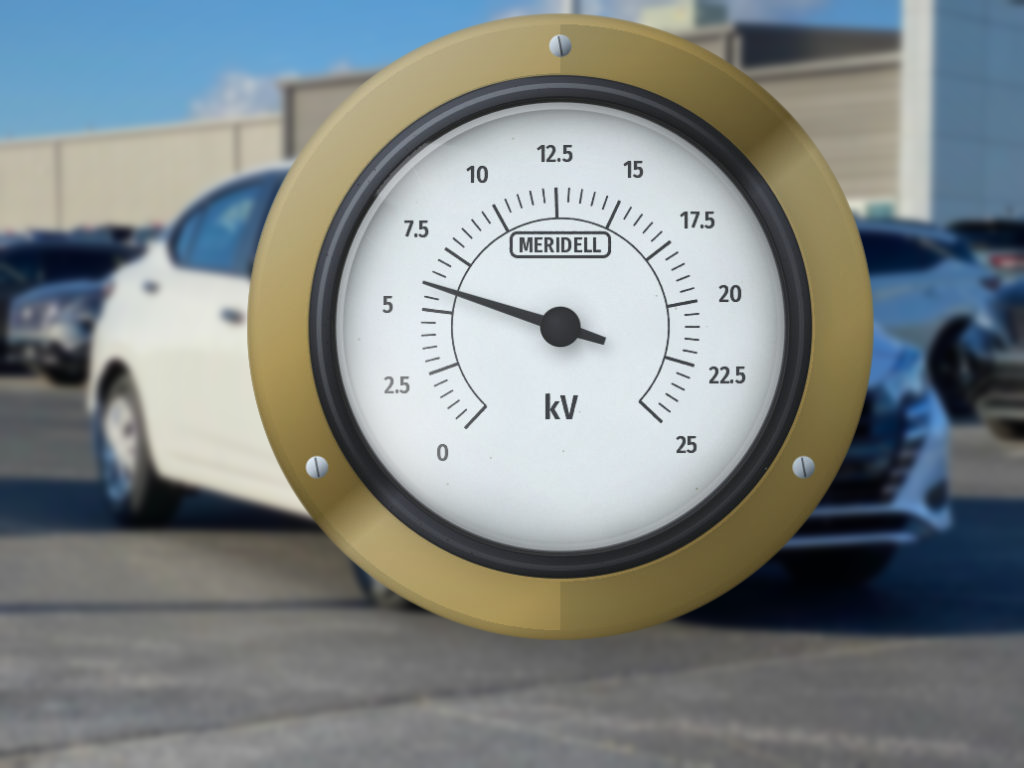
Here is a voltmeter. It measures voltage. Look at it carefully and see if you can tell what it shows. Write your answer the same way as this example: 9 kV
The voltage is 6 kV
